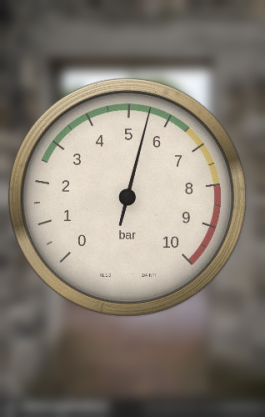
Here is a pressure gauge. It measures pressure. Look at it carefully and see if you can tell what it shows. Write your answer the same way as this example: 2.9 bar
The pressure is 5.5 bar
